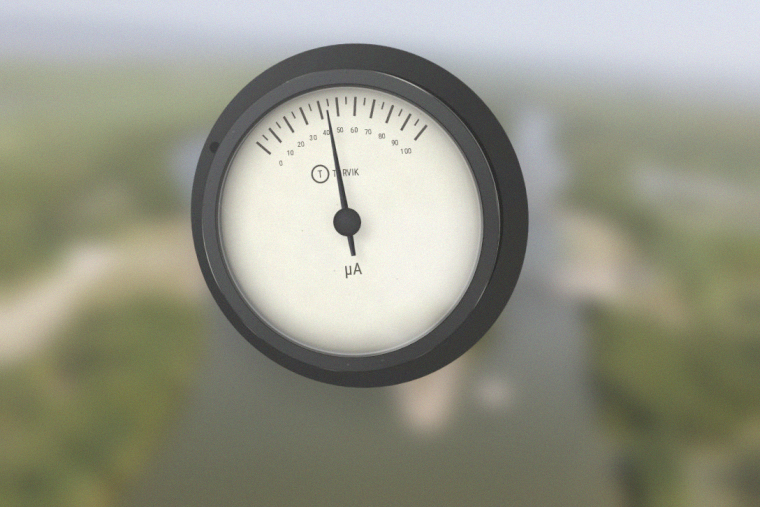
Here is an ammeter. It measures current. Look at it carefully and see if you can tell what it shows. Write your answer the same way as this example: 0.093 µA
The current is 45 µA
